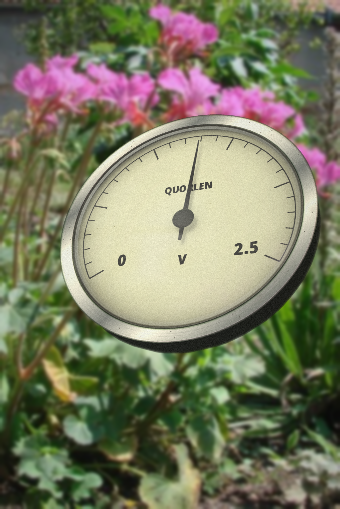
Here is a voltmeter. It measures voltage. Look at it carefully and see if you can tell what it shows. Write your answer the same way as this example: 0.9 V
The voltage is 1.3 V
